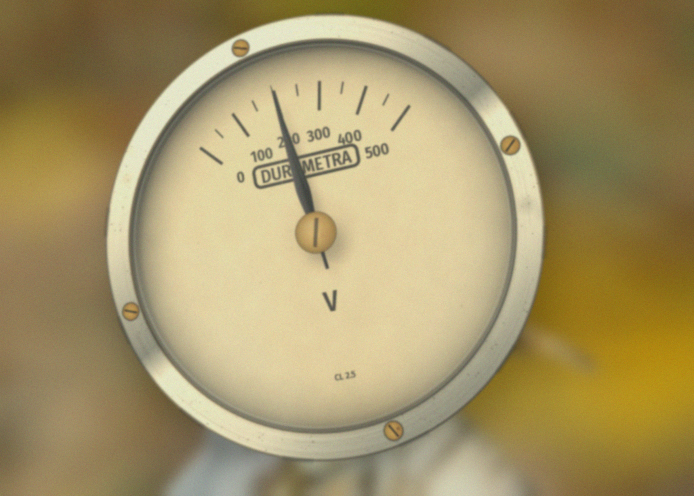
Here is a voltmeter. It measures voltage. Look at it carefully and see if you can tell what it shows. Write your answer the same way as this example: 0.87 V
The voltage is 200 V
